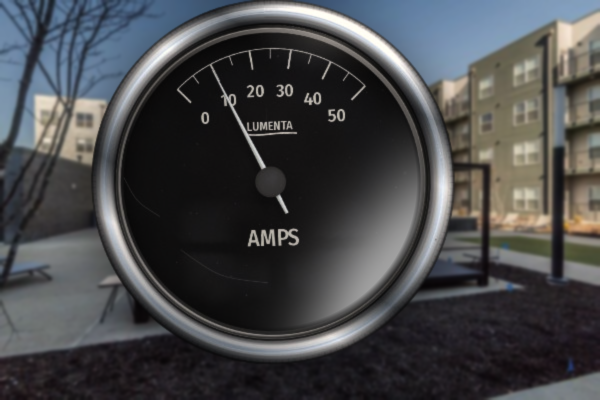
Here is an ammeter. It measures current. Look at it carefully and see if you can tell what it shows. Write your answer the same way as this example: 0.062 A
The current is 10 A
